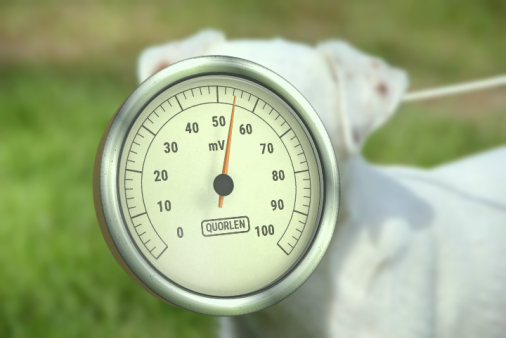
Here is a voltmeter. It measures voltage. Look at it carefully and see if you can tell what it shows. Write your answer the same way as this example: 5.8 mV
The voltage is 54 mV
